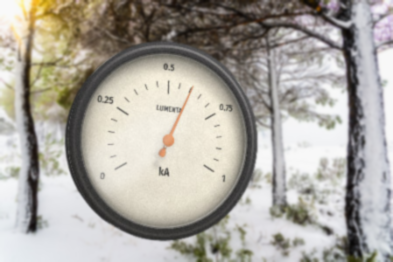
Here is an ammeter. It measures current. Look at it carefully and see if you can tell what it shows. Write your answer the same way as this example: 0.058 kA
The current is 0.6 kA
